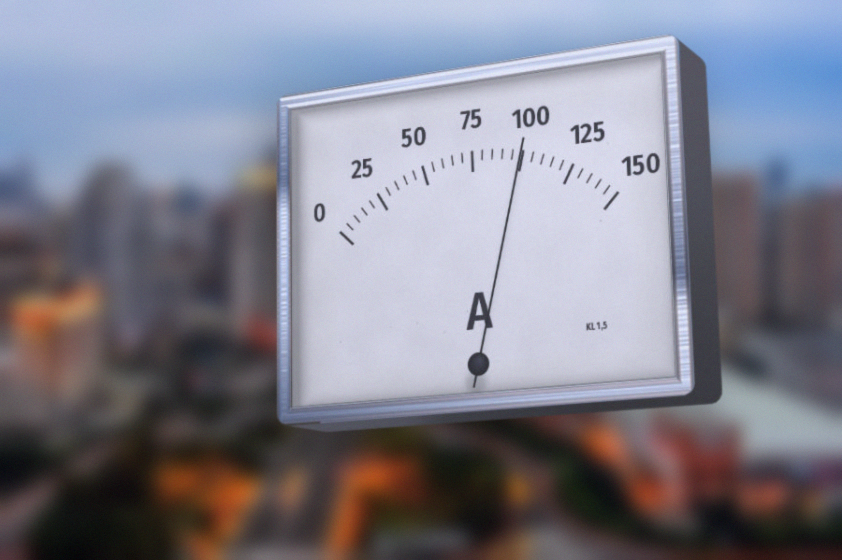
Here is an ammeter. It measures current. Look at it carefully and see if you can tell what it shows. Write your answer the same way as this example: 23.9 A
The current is 100 A
